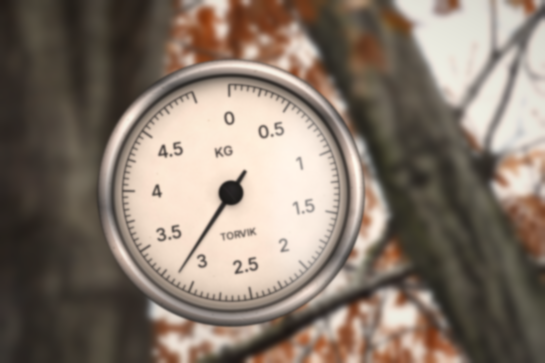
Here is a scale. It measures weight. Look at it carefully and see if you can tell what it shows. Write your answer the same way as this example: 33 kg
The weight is 3.15 kg
